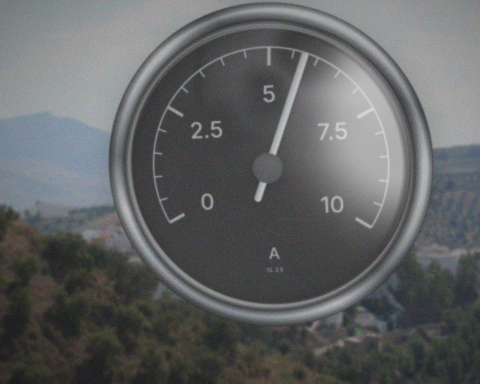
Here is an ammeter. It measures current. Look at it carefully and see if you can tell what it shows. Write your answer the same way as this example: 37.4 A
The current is 5.75 A
